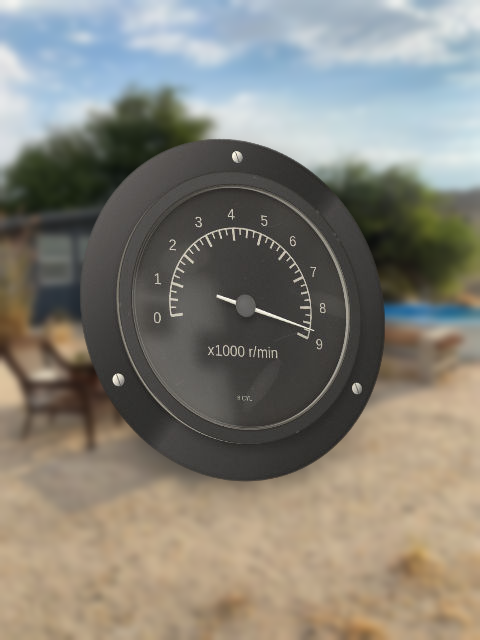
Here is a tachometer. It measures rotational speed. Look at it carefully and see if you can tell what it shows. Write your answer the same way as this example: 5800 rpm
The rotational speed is 8750 rpm
